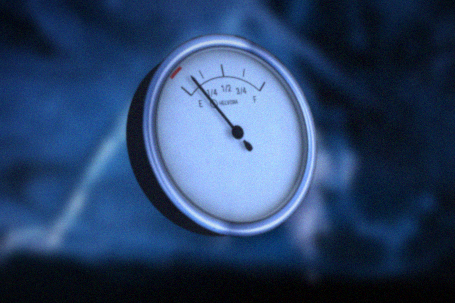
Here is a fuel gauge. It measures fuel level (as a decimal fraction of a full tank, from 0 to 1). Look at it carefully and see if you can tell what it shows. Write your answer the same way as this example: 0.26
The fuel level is 0.125
